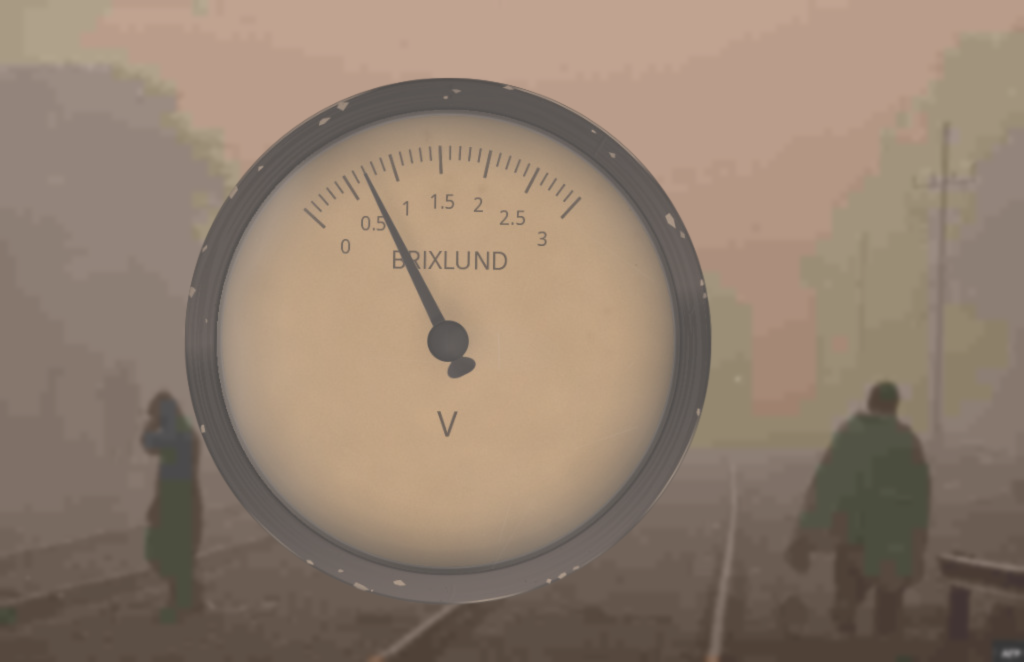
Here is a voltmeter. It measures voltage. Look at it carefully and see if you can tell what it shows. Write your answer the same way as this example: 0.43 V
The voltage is 0.7 V
